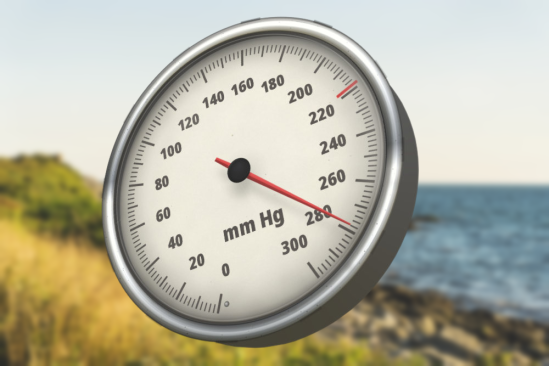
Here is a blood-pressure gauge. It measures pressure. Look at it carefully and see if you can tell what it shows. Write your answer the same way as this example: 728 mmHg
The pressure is 278 mmHg
